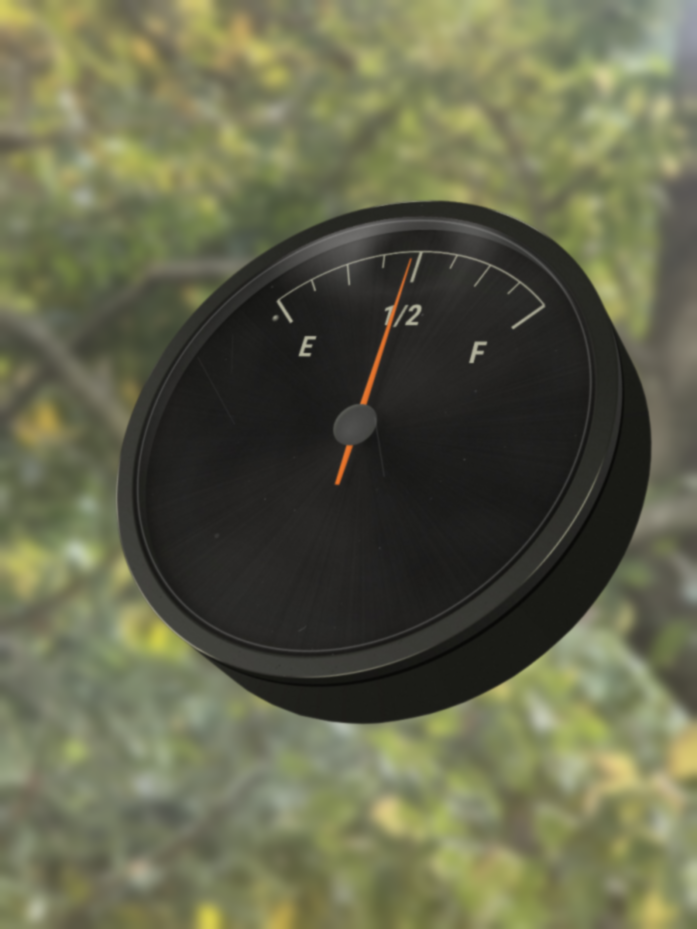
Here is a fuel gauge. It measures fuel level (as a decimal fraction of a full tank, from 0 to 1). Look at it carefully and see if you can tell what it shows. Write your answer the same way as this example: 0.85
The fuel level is 0.5
